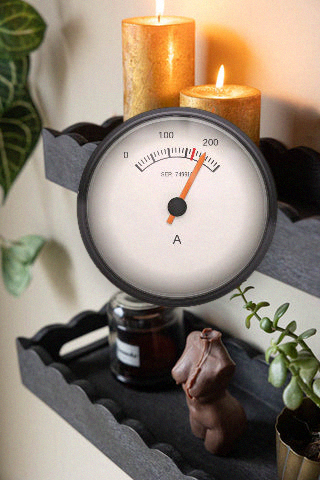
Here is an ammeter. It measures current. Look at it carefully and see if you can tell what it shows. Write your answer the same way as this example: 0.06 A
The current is 200 A
